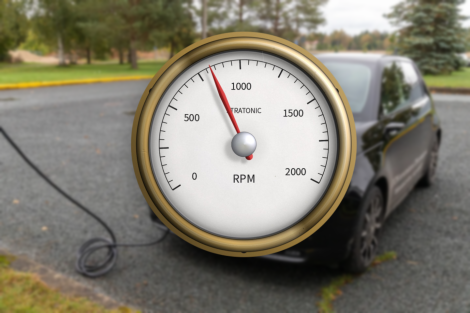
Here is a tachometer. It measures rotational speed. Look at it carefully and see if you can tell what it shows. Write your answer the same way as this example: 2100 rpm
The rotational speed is 825 rpm
